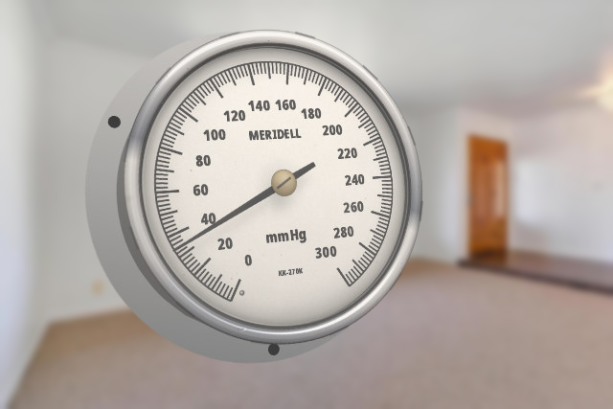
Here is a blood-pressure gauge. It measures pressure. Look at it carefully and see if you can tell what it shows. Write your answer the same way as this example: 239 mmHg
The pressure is 34 mmHg
